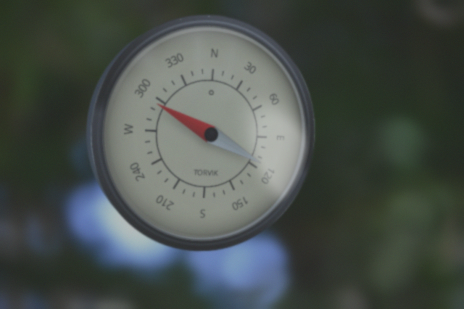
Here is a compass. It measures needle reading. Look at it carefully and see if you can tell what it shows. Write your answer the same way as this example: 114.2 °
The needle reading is 295 °
